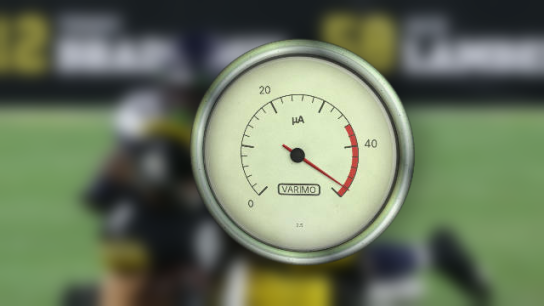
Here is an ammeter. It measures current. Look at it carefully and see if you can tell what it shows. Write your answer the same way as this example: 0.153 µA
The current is 48 µA
